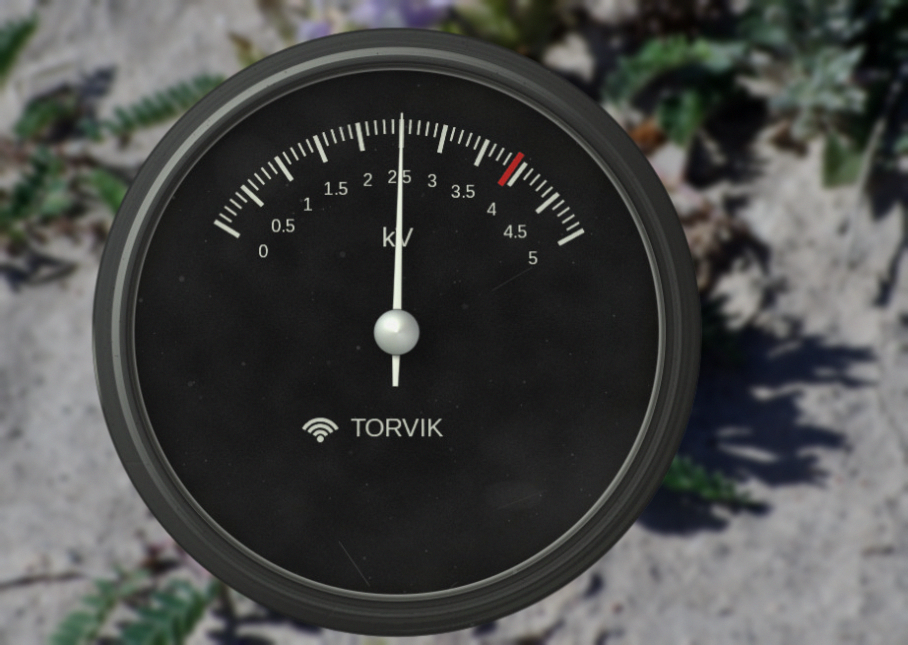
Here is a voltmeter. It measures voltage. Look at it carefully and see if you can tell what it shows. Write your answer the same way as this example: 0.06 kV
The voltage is 2.5 kV
